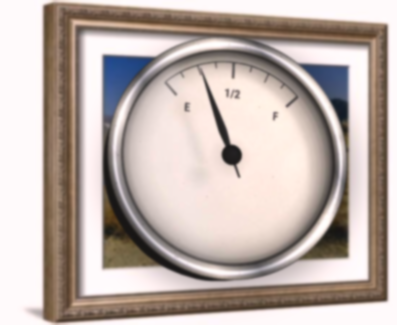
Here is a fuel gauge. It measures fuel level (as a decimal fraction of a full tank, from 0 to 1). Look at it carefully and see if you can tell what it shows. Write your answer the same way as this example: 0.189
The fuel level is 0.25
